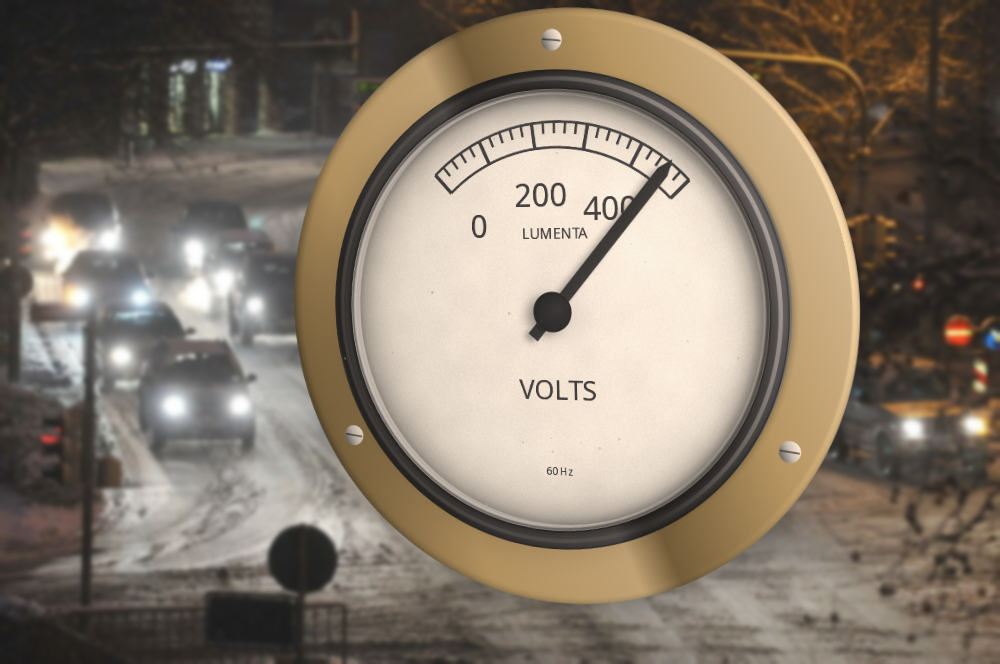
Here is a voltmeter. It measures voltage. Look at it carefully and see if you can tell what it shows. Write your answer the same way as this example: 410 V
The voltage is 460 V
